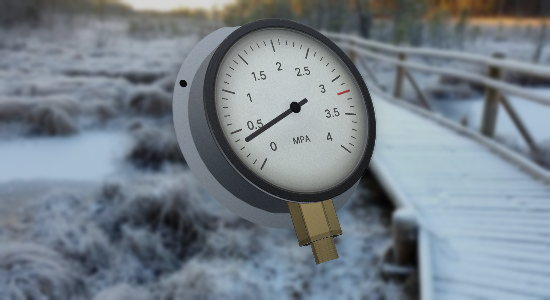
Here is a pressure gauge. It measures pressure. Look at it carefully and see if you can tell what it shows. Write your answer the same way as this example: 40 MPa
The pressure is 0.35 MPa
